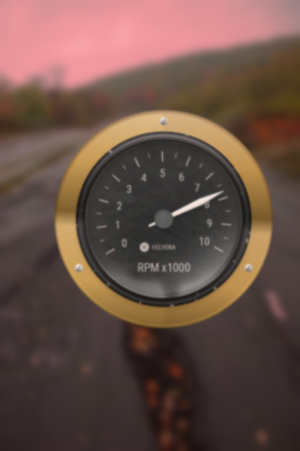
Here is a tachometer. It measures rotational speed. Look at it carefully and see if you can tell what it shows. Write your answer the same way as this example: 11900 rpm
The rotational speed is 7750 rpm
